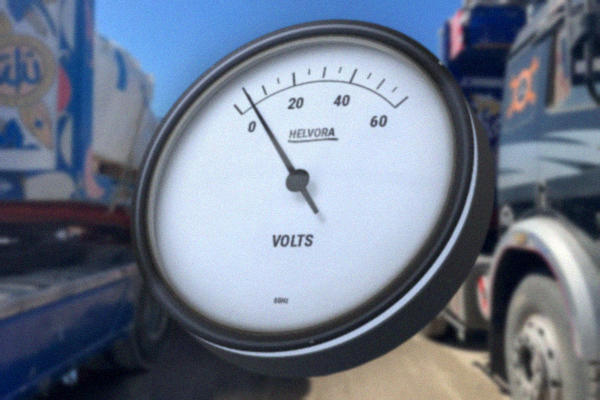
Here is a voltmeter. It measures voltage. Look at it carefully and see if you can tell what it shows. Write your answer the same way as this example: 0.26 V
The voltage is 5 V
